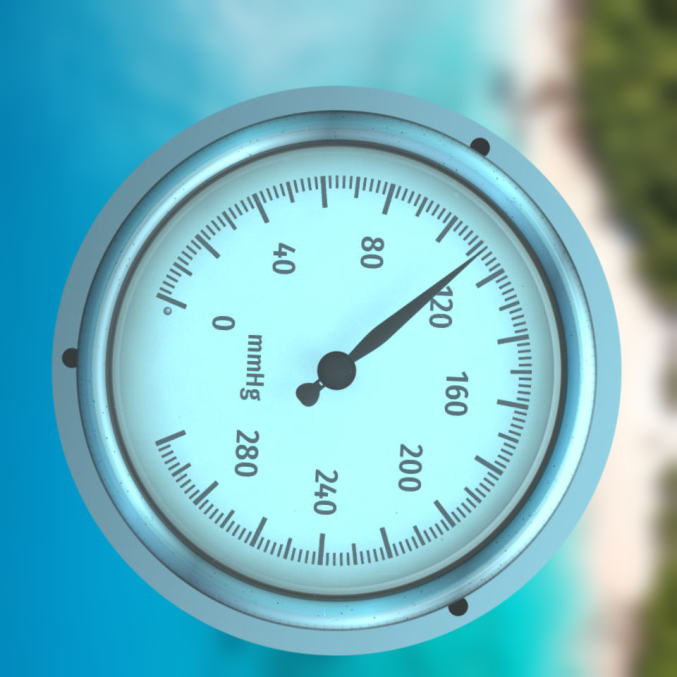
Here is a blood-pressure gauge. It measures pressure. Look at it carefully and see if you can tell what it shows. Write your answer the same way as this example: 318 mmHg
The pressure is 112 mmHg
